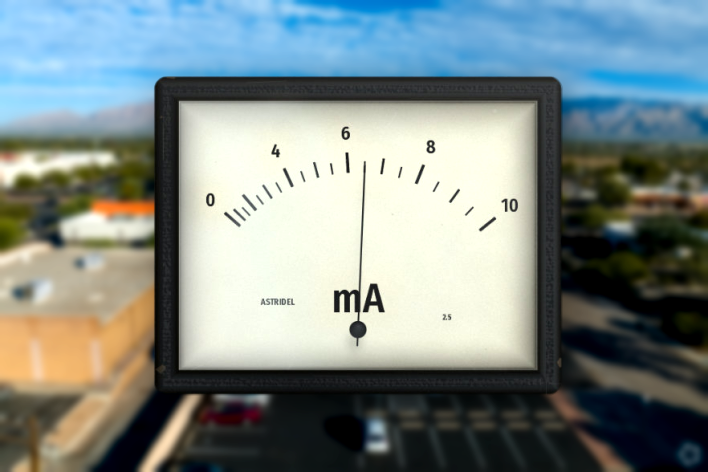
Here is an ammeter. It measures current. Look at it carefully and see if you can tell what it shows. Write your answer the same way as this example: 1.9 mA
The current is 6.5 mA
